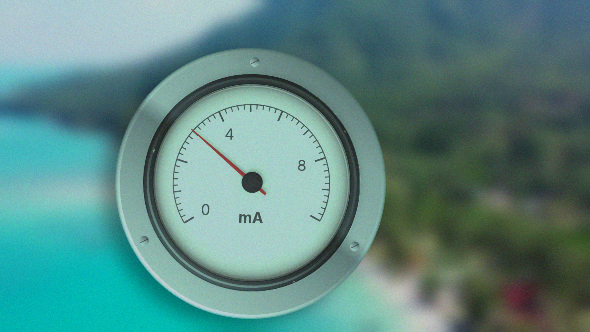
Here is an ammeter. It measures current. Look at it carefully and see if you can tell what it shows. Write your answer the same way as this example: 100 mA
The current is 3 mA
